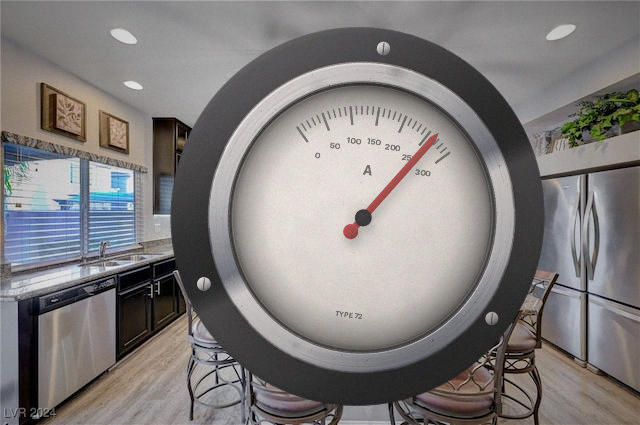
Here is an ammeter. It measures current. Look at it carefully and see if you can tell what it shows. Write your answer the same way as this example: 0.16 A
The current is 260 A
